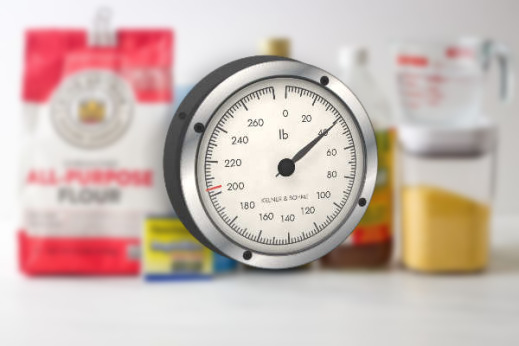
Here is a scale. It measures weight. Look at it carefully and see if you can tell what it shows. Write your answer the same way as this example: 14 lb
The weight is 40 lb
